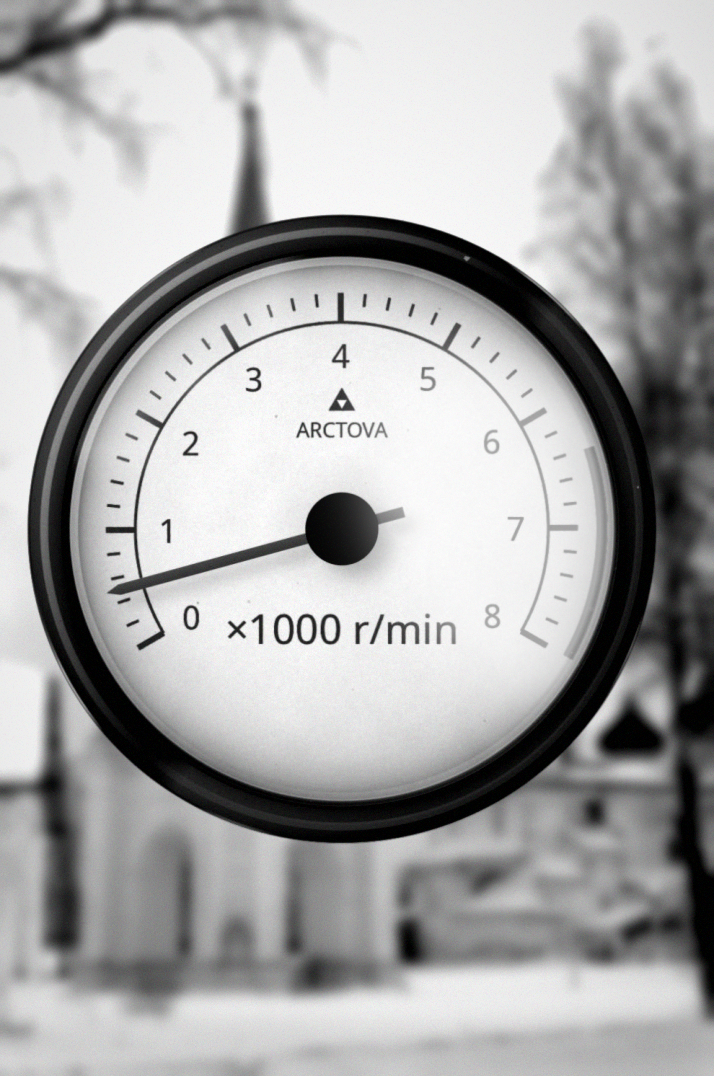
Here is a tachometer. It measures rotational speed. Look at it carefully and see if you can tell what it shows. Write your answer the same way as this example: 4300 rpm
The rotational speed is 500 rpm
